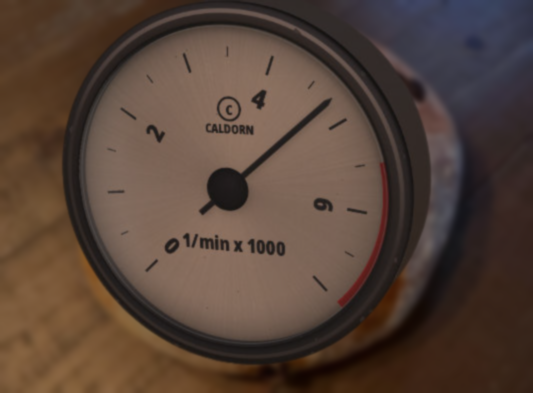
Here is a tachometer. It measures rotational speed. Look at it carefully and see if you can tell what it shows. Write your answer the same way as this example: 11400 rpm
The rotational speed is 4750 rpm
